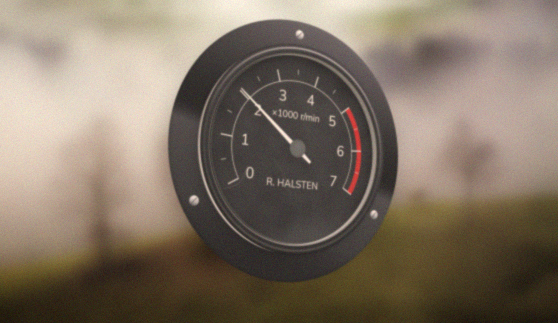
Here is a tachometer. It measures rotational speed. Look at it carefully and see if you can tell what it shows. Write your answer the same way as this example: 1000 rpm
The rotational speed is 2000 rpm
